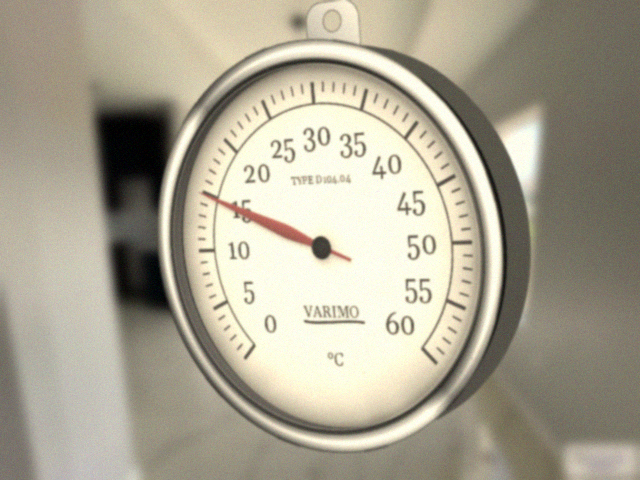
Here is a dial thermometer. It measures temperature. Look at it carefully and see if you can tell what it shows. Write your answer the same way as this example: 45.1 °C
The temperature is 15 °C
